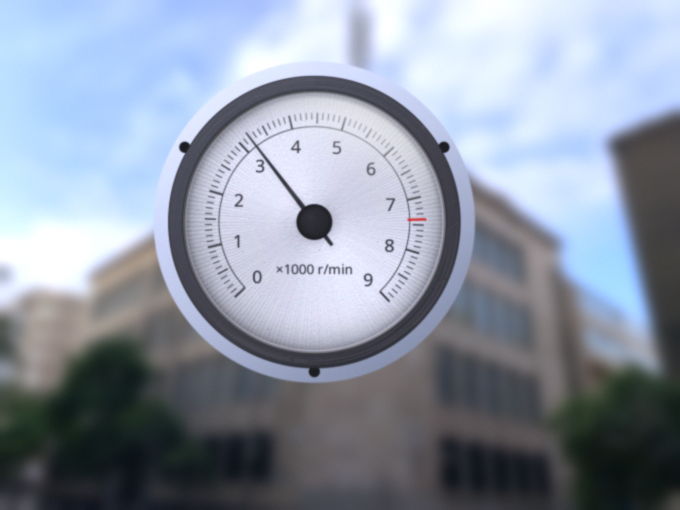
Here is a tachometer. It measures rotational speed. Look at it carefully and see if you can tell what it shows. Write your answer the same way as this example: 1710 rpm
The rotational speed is 3200 rpm
